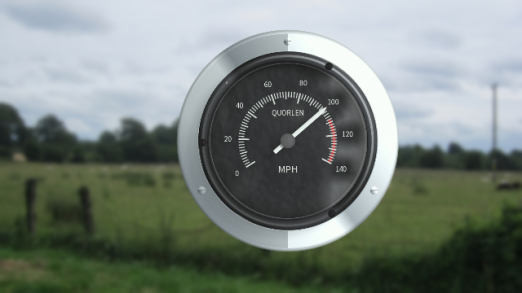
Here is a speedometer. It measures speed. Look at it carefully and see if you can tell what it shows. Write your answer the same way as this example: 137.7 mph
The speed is 100 mph
